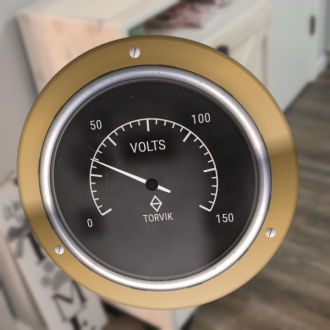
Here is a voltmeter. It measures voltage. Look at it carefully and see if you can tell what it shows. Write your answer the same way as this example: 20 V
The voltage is 35 V
